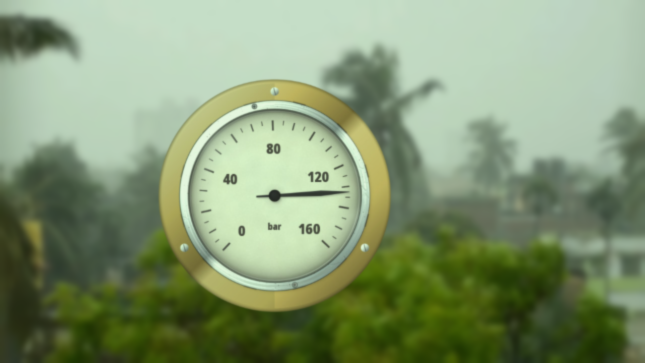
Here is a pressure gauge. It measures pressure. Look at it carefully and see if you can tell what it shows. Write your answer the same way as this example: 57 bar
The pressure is 132.5 bar
